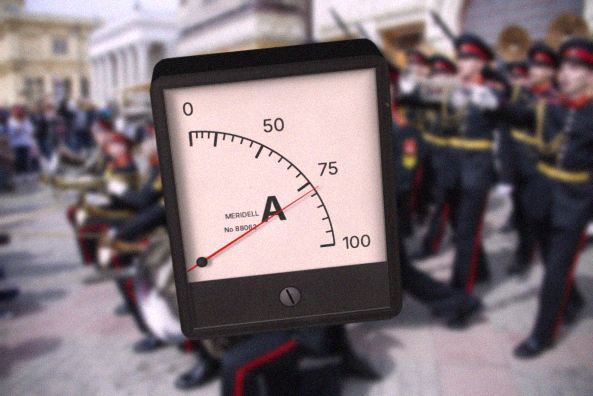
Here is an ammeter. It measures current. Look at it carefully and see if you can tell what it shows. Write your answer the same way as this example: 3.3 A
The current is 77.5 A
